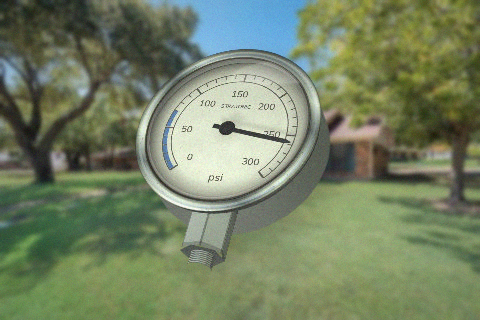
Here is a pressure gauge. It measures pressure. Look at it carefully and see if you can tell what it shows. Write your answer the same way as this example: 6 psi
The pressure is 260 psi
